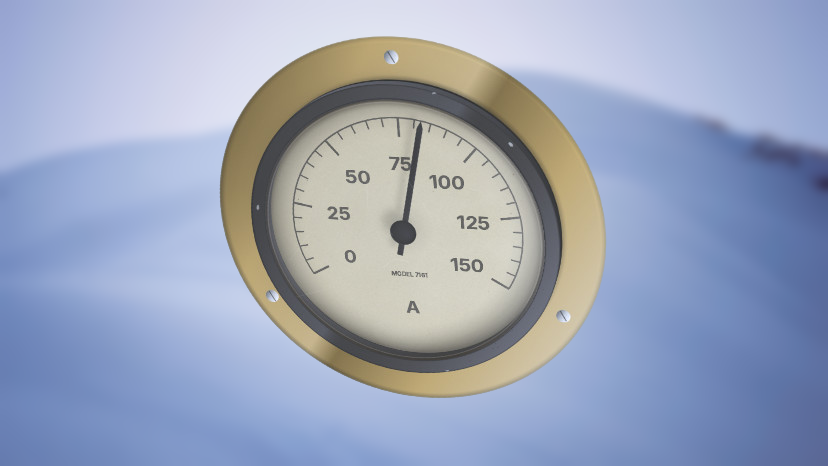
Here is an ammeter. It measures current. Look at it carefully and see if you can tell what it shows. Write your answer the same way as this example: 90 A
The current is 82.5 A
